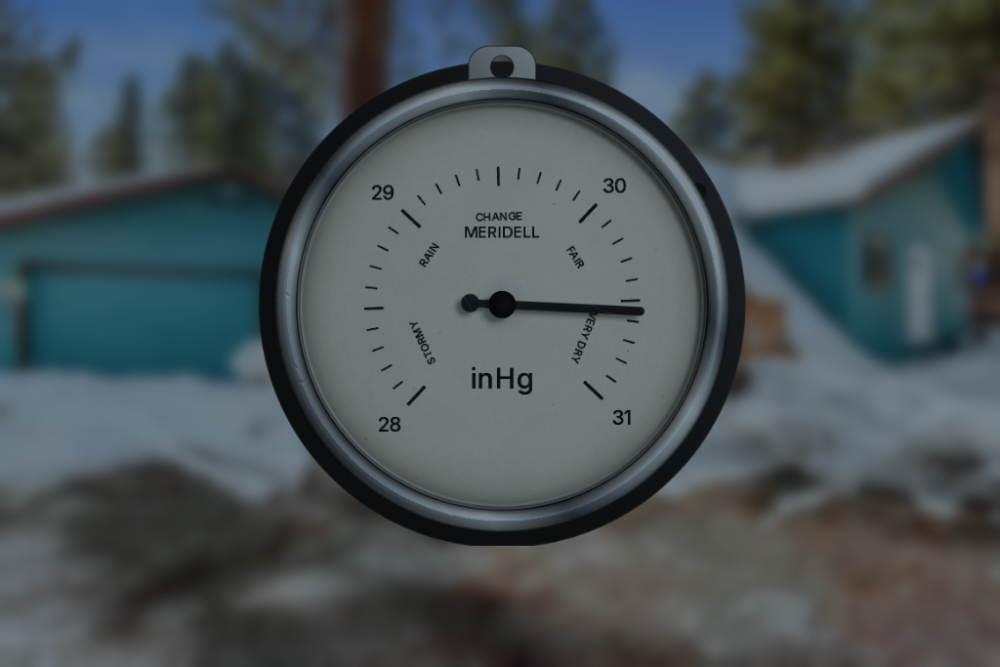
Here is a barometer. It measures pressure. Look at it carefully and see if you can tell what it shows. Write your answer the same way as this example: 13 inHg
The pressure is 30.55 inHg
